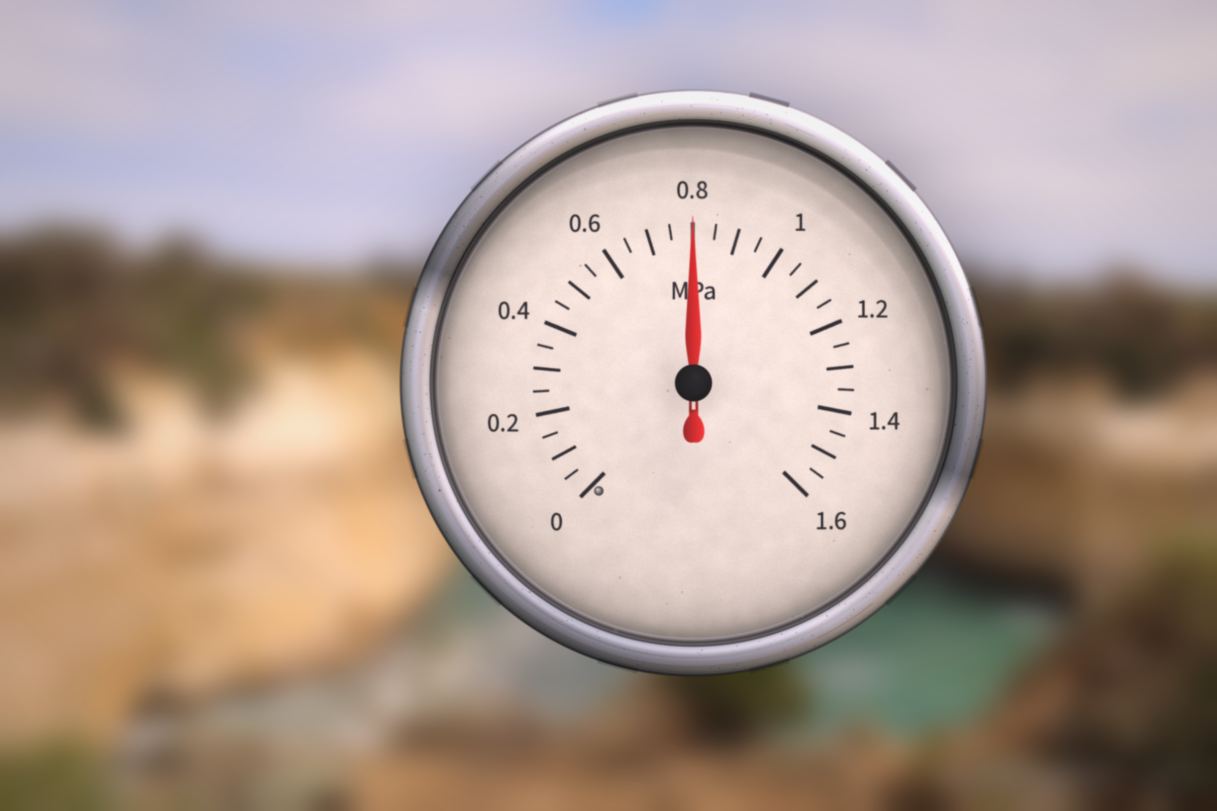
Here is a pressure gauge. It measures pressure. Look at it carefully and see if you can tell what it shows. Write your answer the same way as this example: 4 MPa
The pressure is 0.8 MPa
